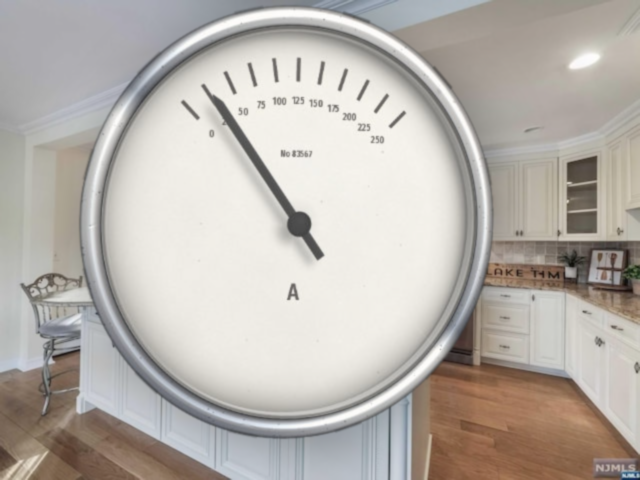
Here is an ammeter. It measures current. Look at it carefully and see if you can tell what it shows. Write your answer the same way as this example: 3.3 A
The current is 25 A
